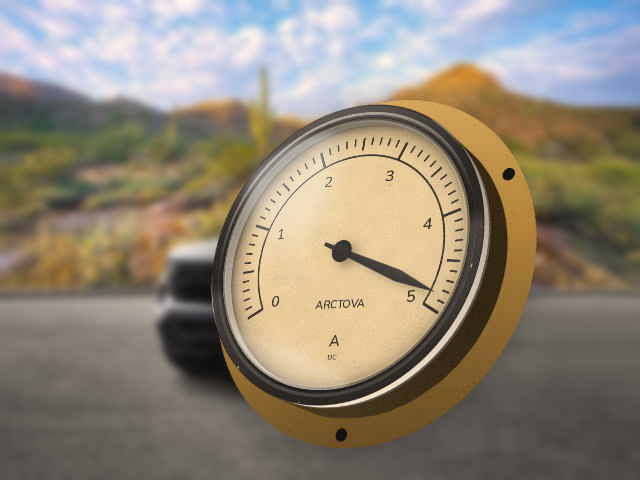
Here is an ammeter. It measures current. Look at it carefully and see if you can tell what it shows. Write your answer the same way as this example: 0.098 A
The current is 4.85 A
